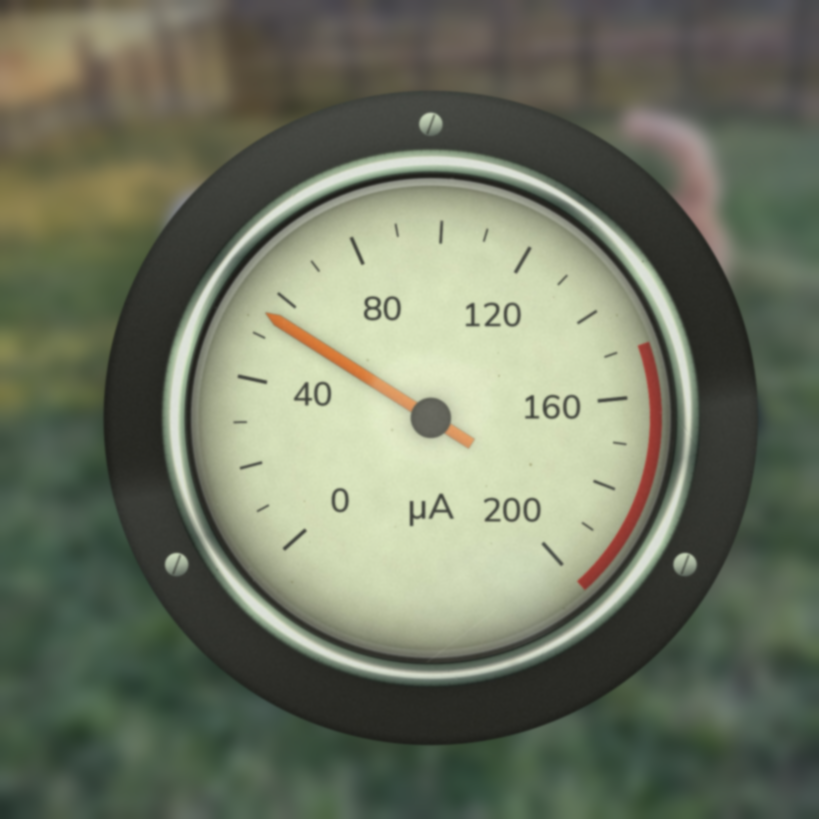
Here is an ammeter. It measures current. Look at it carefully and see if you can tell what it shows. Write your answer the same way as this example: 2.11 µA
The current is 55 µA
